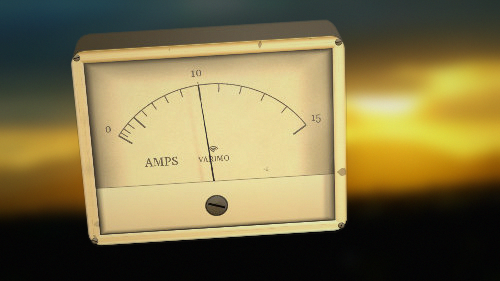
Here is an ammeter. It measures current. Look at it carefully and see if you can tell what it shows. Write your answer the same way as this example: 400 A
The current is 10 A
